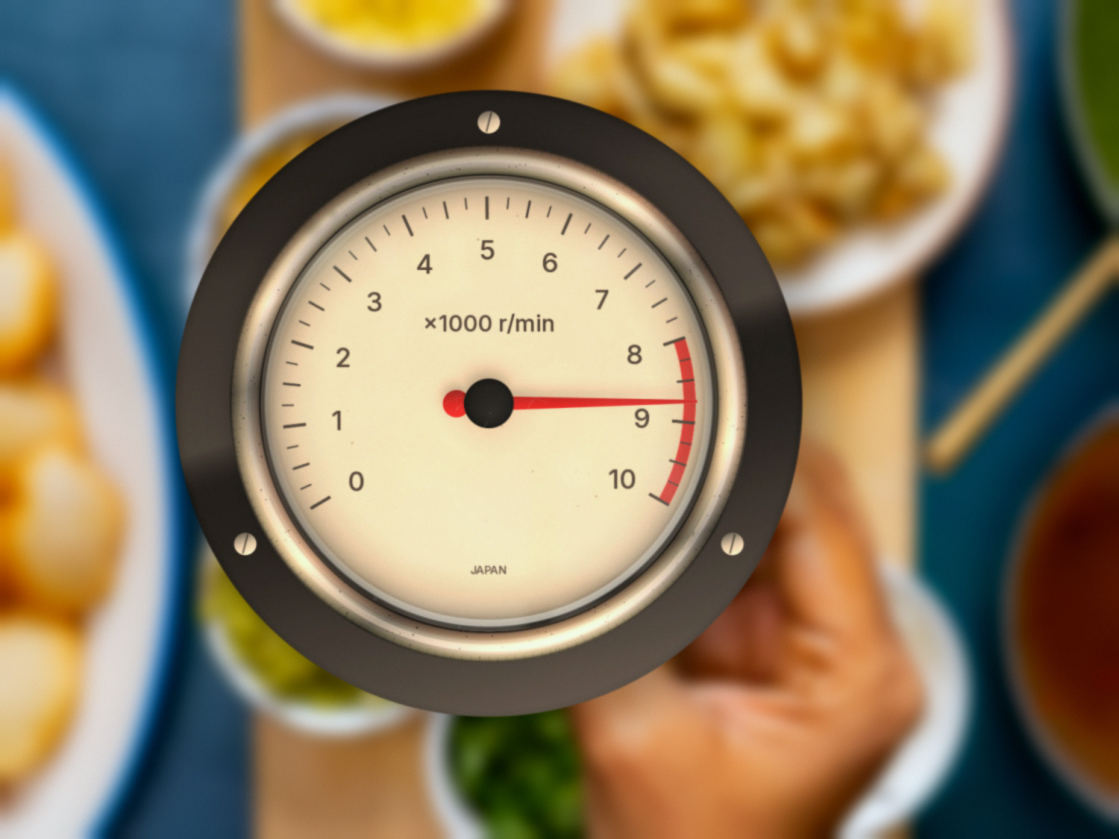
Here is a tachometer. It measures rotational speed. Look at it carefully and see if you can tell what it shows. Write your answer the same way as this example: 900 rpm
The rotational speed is 8750 rpm
